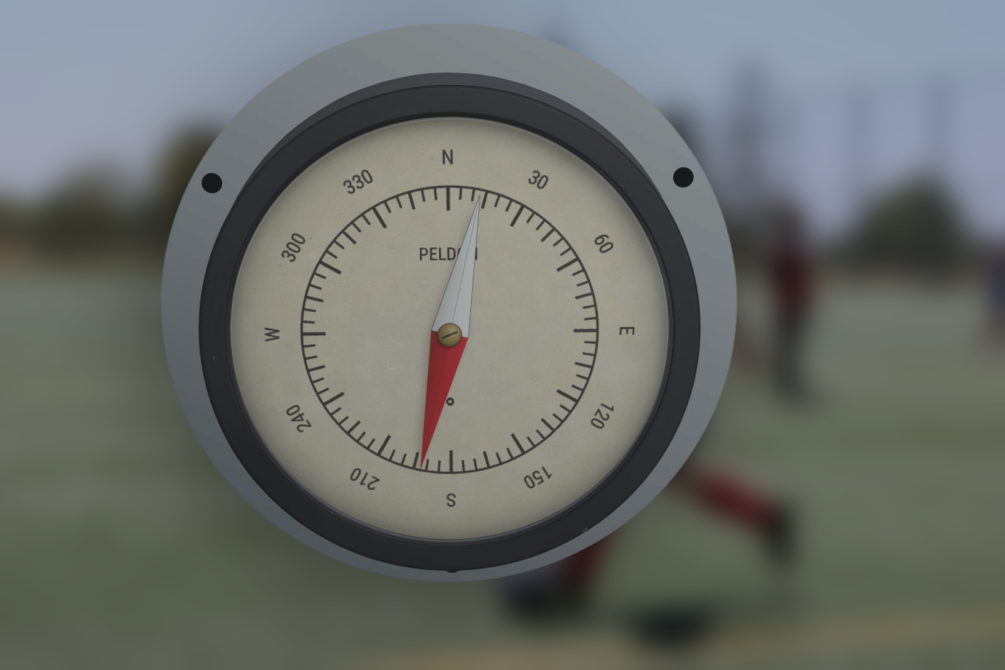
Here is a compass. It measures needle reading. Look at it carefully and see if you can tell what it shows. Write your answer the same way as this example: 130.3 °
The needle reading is 192.5 °
